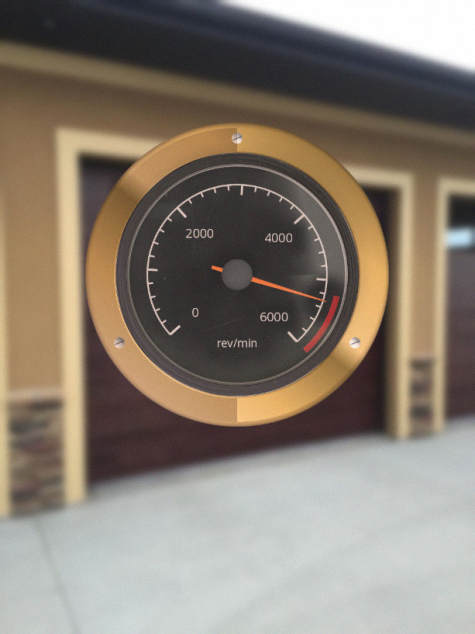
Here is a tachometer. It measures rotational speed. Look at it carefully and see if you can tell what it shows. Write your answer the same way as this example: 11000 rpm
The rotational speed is 5300 rpm
